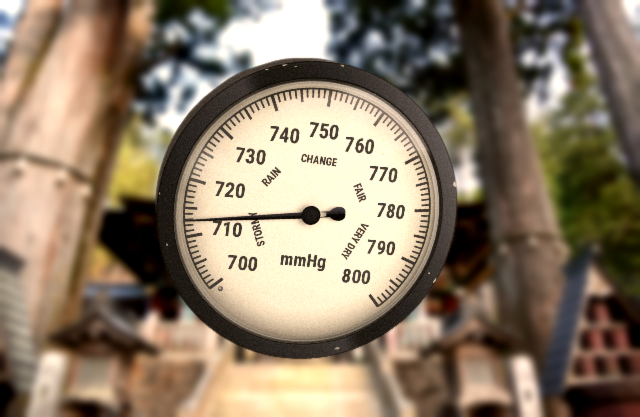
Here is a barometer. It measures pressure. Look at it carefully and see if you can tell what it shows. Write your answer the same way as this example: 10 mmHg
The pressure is 713 mmHg
